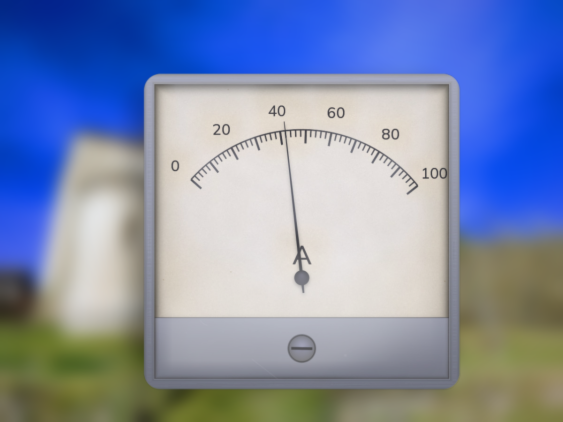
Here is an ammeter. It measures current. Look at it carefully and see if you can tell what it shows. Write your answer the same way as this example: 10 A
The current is 42 A
